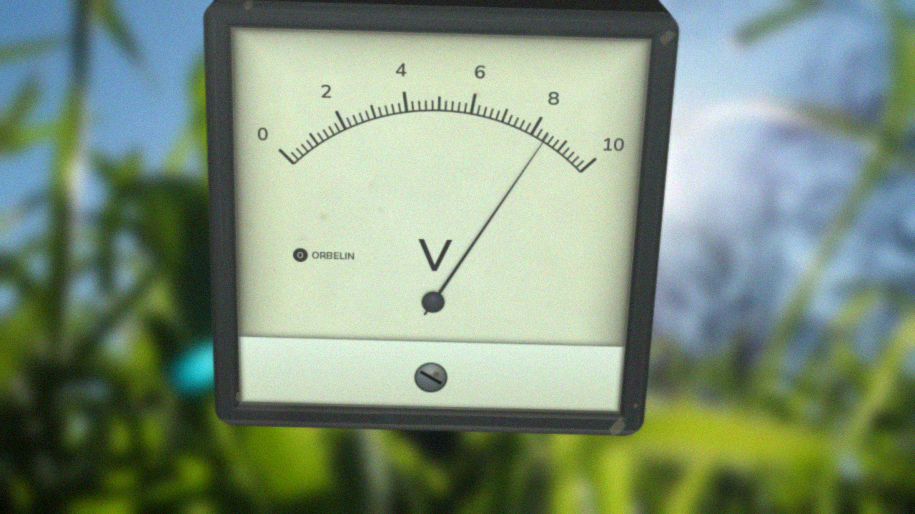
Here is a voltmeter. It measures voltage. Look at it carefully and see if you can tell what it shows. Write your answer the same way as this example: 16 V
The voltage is 8.4 V
